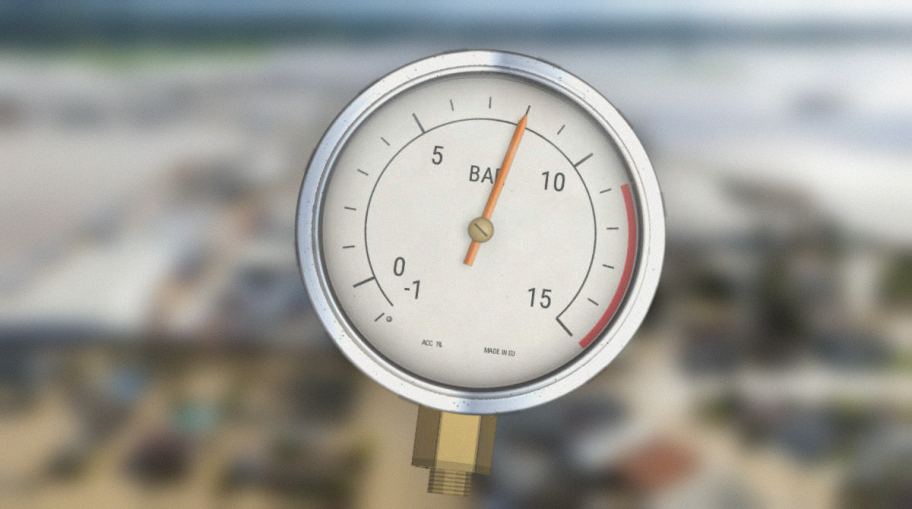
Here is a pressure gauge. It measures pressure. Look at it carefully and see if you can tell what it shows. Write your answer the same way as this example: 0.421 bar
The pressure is 8 bar
